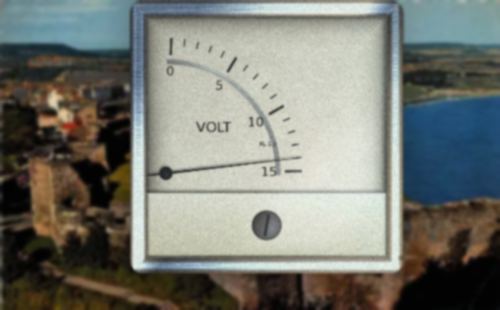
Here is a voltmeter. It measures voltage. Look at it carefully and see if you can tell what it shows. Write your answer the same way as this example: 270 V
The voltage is 14 V
